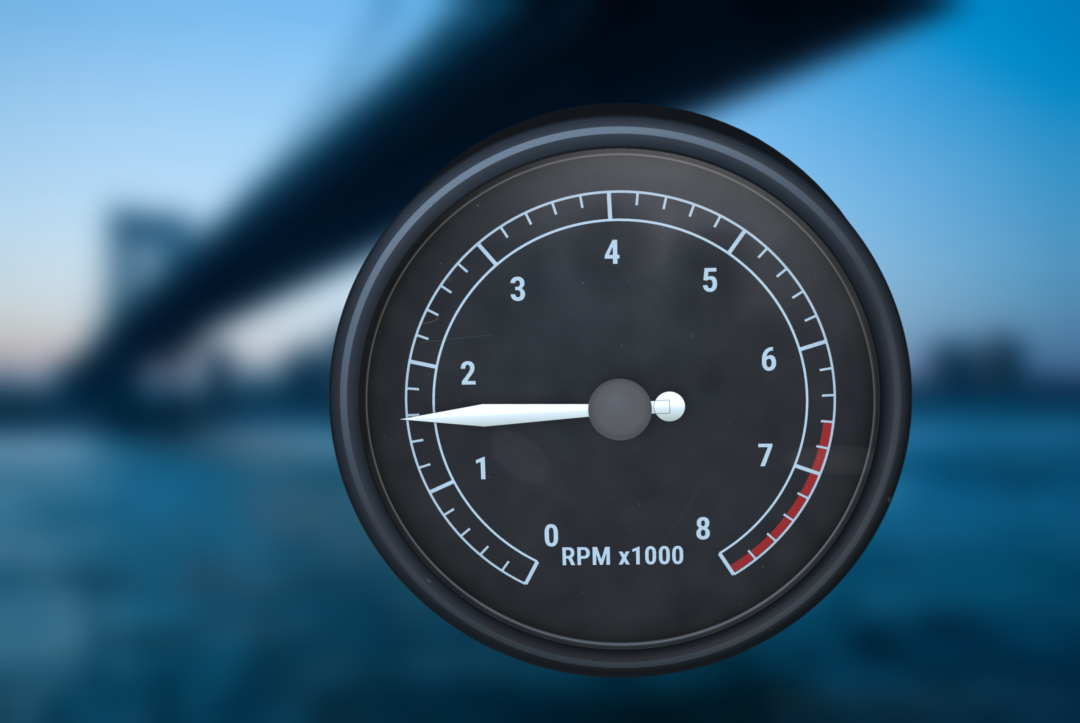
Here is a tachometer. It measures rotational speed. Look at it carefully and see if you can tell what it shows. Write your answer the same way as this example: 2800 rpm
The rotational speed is 1600 rpm
